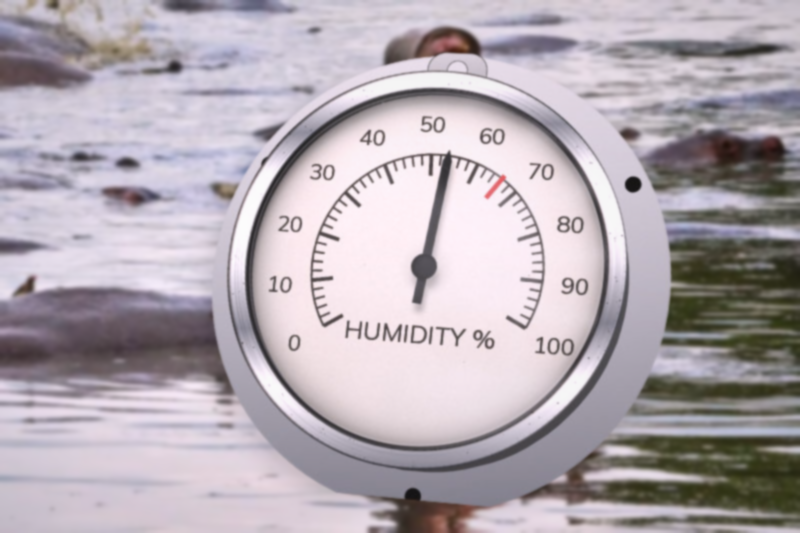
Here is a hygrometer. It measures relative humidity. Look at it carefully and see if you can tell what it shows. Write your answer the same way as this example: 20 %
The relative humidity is 54 %
